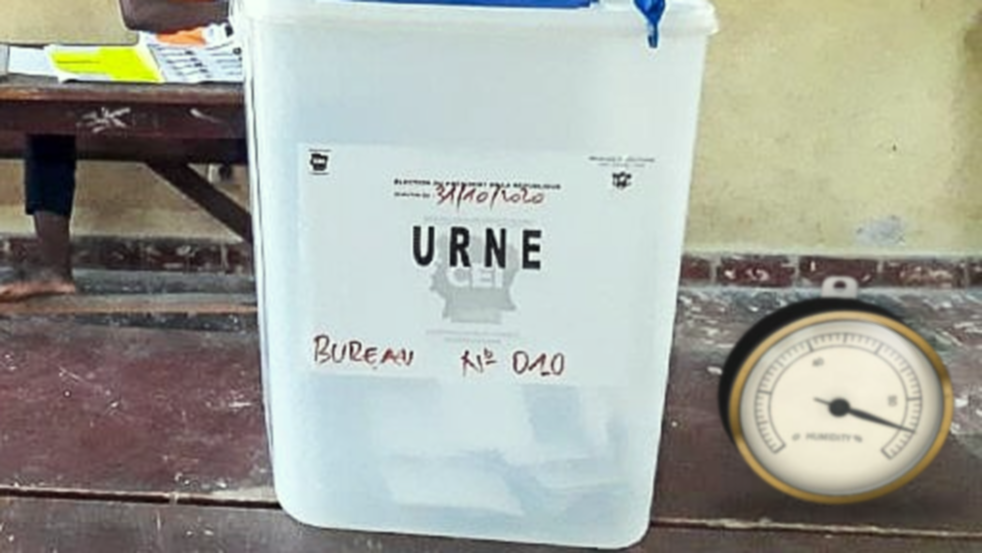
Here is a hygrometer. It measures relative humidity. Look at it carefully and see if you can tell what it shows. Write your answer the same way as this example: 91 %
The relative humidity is 90 %
